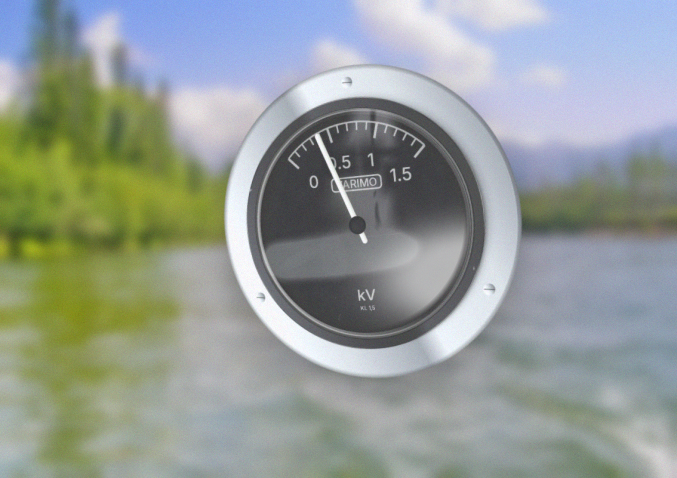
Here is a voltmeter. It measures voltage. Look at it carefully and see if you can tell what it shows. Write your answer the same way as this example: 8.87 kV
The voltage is 0.4 kV
